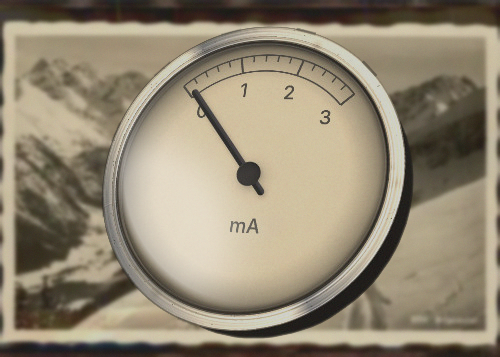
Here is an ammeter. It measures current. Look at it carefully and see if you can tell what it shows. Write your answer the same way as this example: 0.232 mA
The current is 0.1 mA
